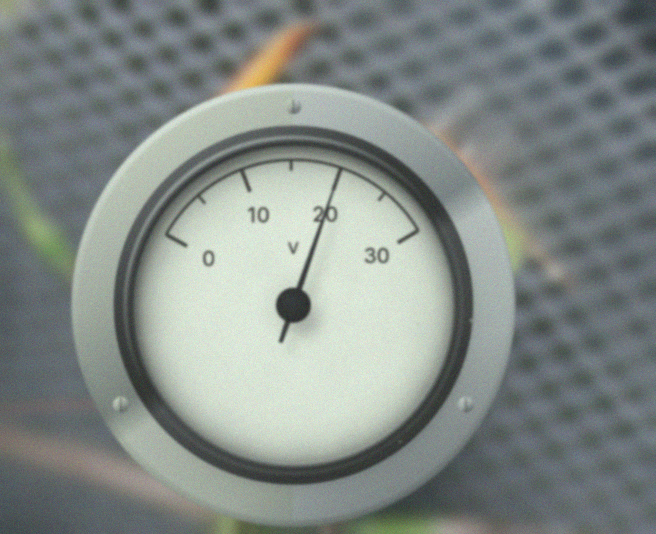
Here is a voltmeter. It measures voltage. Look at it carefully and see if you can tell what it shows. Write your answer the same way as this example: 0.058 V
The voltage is 20 V
